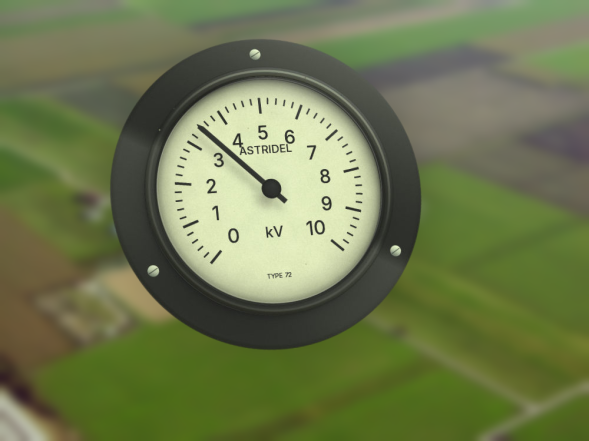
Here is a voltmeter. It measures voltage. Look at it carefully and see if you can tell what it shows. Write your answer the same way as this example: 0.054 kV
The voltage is 3.4 kV
